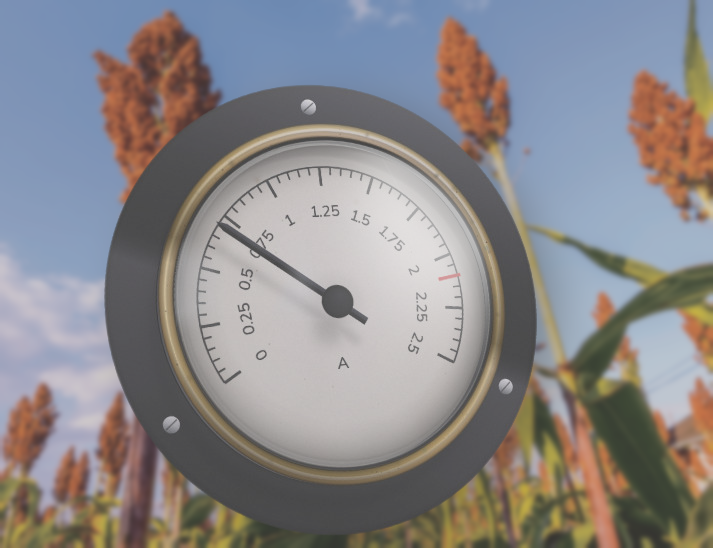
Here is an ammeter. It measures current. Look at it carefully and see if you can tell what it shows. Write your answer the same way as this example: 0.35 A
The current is 0.7 A
